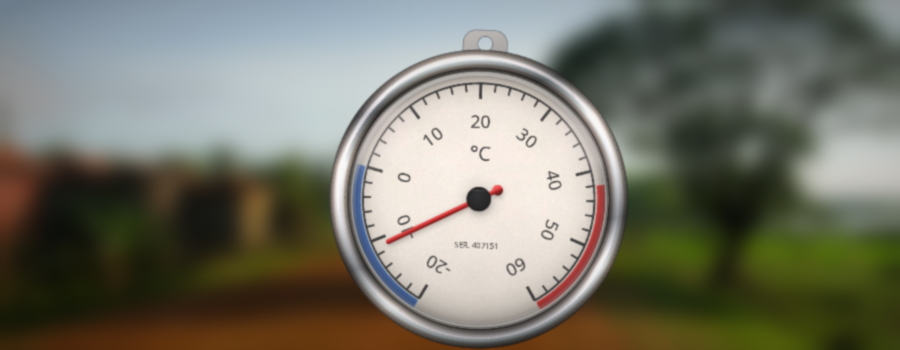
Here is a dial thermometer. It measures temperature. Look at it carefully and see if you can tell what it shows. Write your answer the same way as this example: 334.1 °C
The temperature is -11 °C
